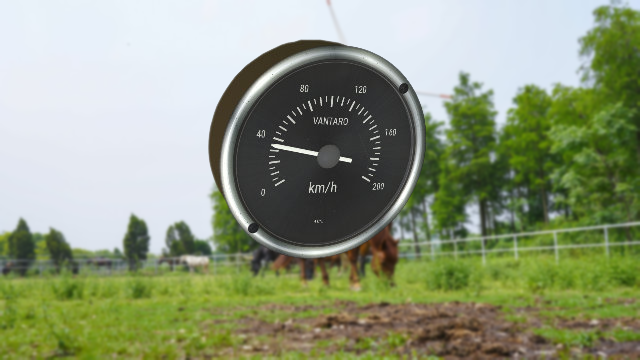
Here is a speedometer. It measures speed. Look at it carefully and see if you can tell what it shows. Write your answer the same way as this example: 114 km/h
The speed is 35 km/h
